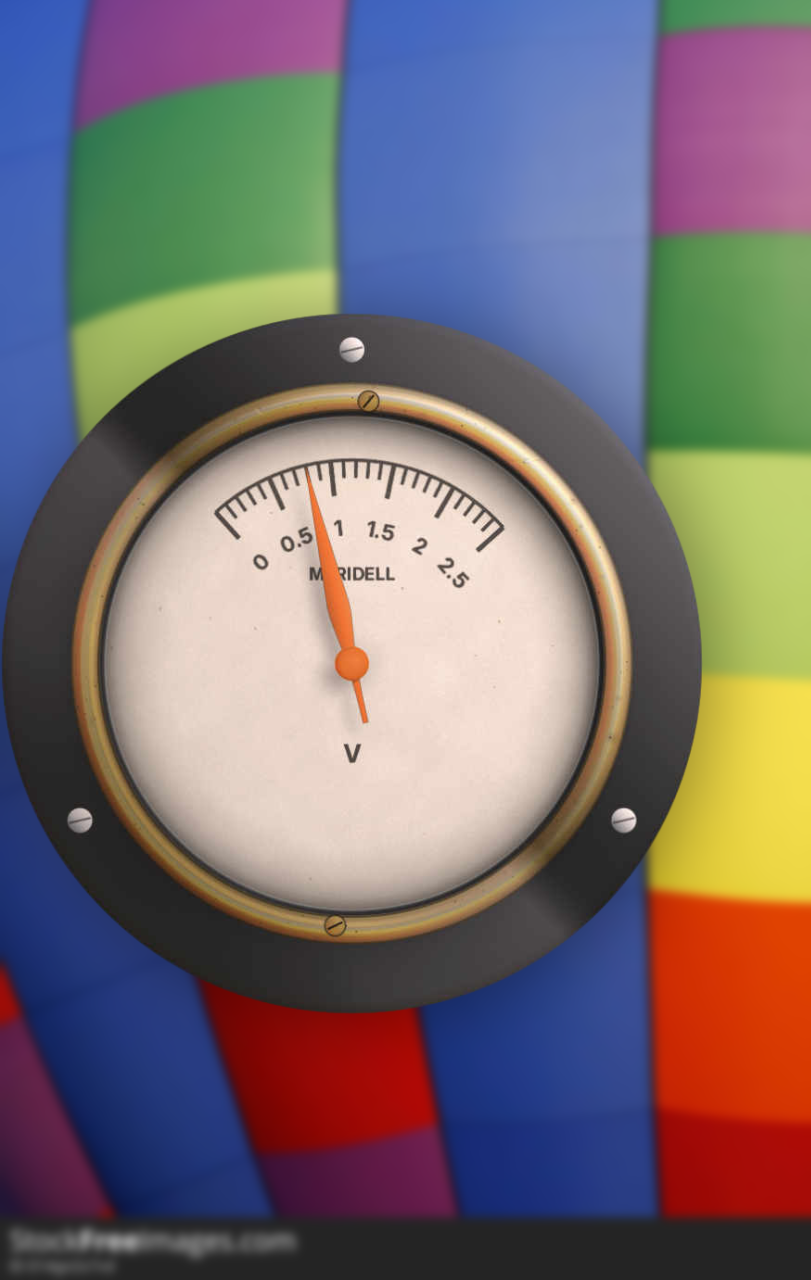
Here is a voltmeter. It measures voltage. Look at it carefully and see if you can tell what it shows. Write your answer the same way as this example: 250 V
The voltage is 0.8 V
